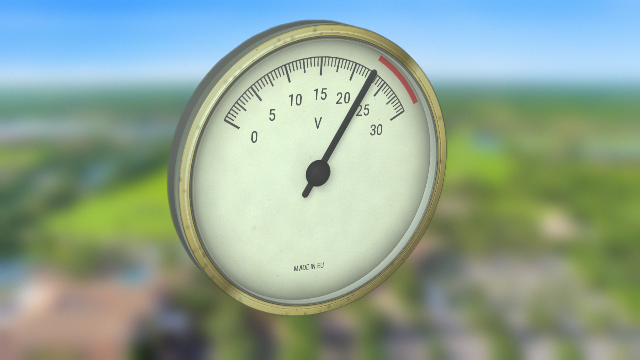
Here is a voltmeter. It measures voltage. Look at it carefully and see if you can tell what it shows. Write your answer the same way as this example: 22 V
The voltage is 22.5 V
